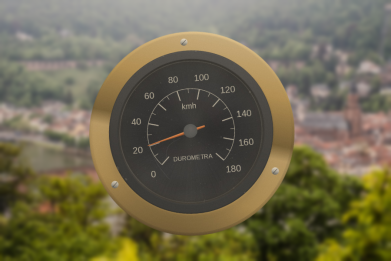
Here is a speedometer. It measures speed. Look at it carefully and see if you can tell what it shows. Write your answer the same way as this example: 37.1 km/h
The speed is 20 km/h
